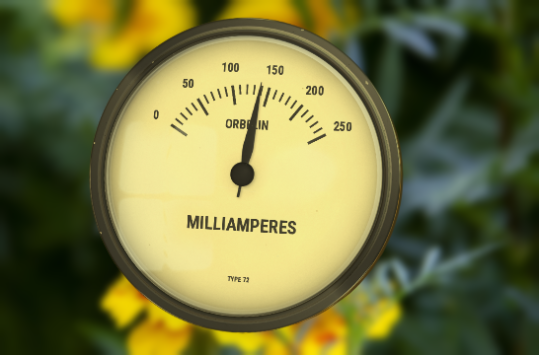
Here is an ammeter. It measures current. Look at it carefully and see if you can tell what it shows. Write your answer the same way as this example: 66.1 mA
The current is 140 mA
